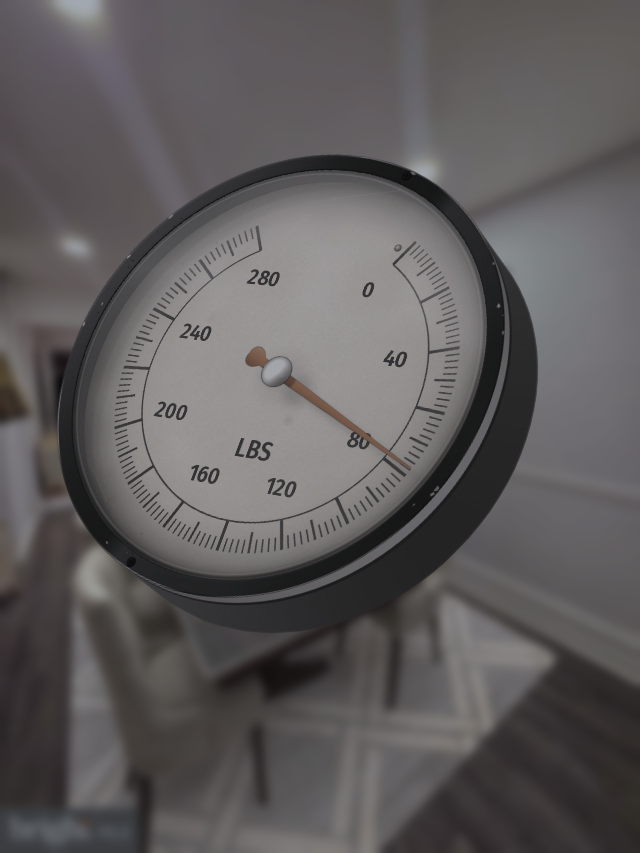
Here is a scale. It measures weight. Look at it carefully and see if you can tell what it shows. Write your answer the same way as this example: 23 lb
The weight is 78 lb
